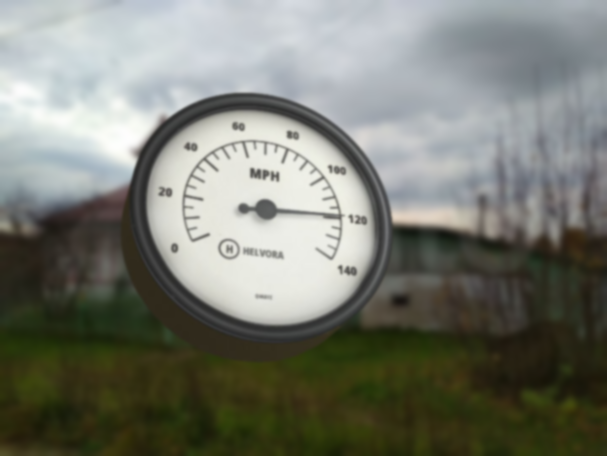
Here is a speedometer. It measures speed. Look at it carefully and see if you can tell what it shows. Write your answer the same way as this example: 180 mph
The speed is 120 mph
